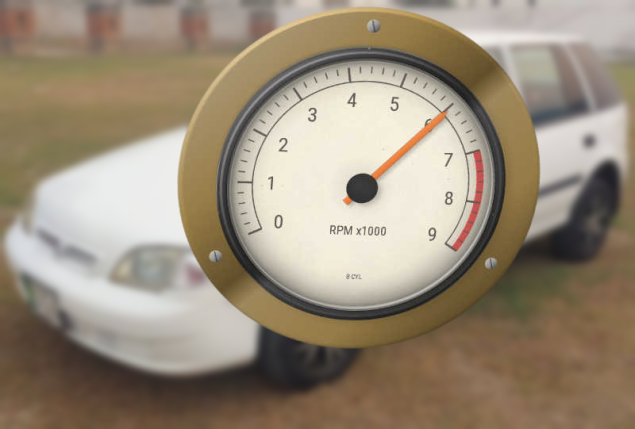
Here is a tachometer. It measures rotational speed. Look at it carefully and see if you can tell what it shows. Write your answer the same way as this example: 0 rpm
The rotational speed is 6000 rpm
